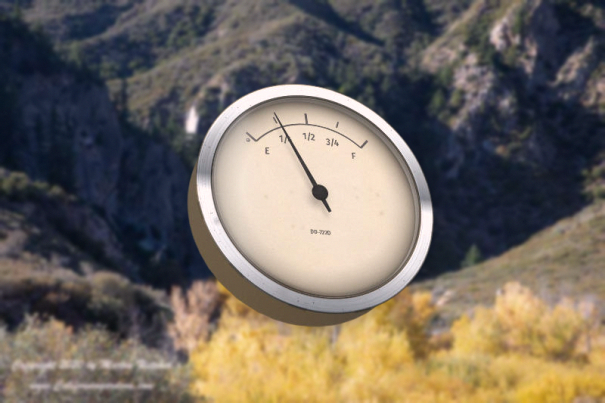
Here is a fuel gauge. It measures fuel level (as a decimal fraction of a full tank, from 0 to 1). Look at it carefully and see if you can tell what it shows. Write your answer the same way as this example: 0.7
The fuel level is 0.25
